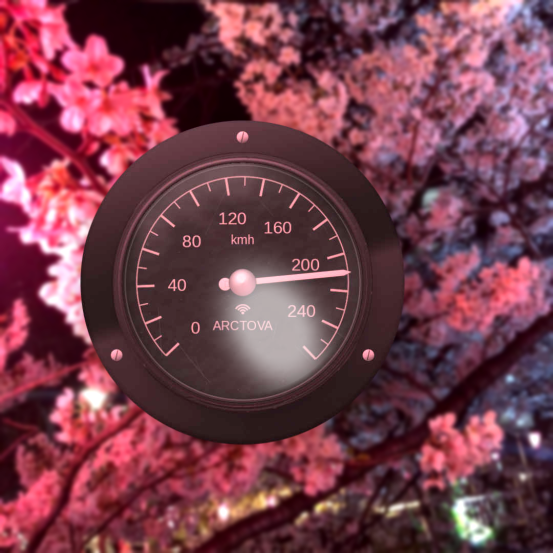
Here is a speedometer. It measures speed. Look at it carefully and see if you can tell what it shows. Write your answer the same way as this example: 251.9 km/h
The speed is 210 km/h
